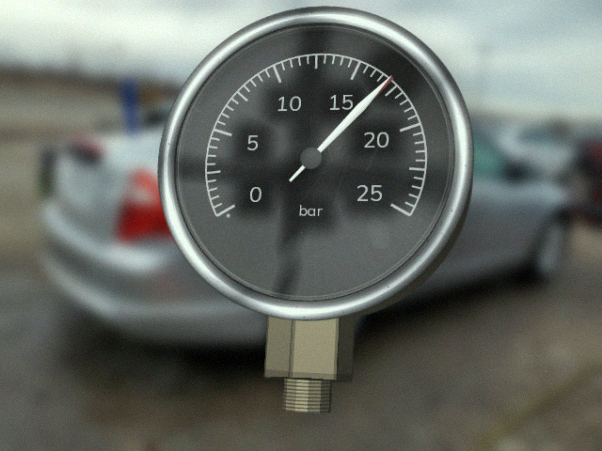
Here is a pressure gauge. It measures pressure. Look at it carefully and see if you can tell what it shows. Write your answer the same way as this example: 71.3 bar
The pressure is 17 bar
